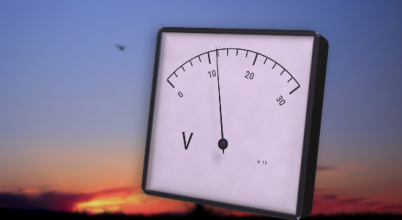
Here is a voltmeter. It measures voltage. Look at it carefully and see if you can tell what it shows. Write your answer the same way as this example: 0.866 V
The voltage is 12 V
